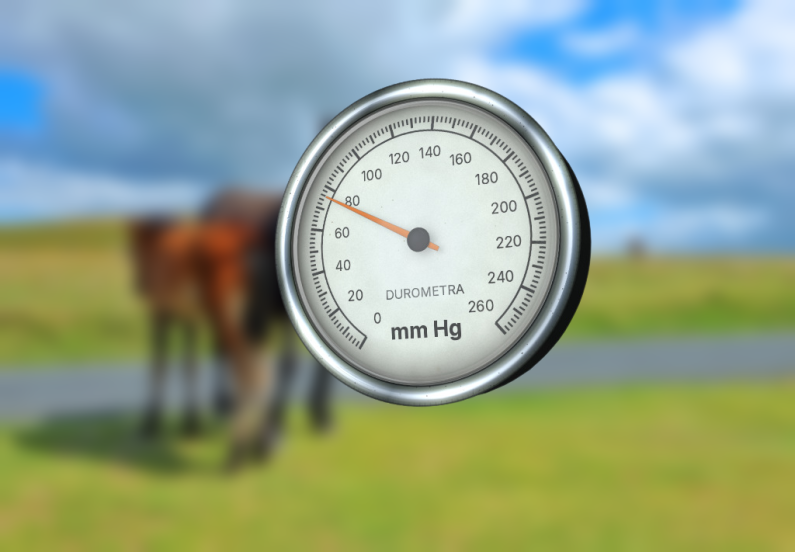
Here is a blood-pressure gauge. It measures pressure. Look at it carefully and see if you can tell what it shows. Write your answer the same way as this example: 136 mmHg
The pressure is 76 mmHg
